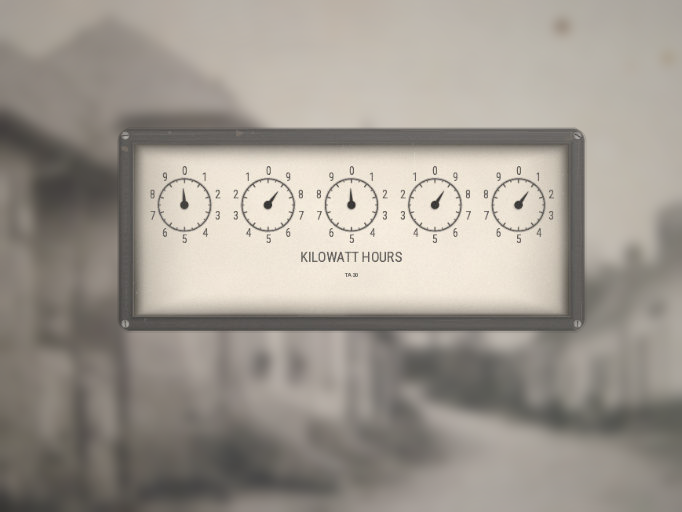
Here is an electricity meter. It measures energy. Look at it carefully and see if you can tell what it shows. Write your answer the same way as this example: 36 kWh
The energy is 98991 kWh
